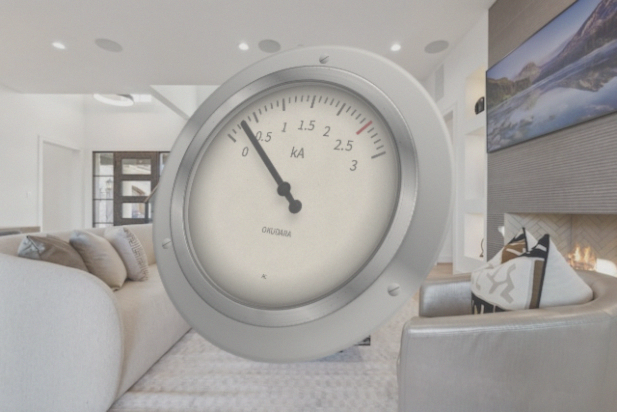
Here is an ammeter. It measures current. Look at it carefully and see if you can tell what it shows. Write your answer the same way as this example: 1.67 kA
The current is 0.3 kA
